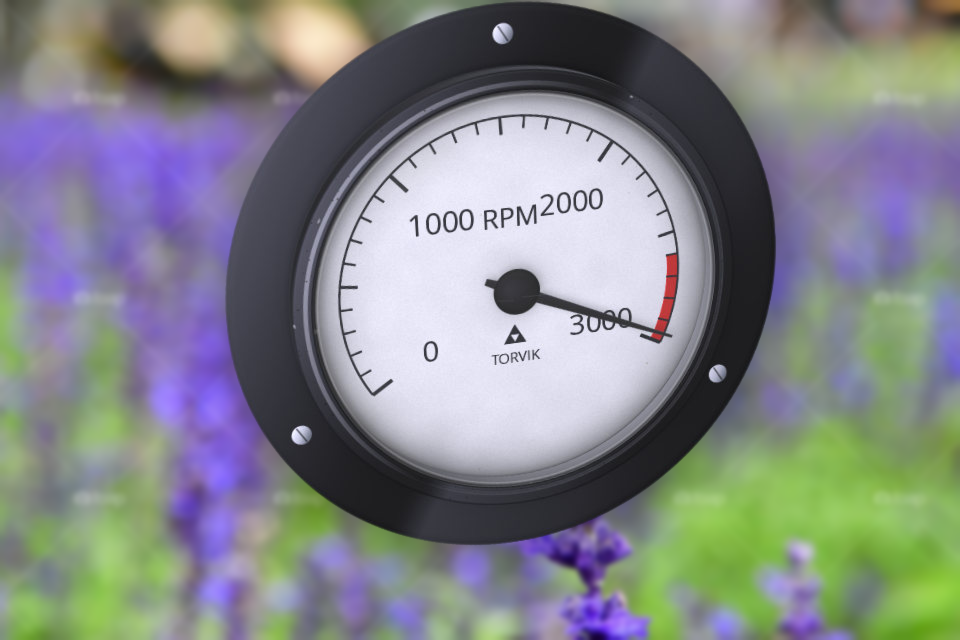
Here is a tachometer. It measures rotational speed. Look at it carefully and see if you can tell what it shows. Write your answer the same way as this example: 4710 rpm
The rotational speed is 2950 rpm
